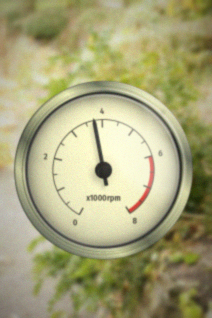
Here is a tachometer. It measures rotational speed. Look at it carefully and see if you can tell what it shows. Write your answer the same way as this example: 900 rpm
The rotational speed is 3750 rpm
